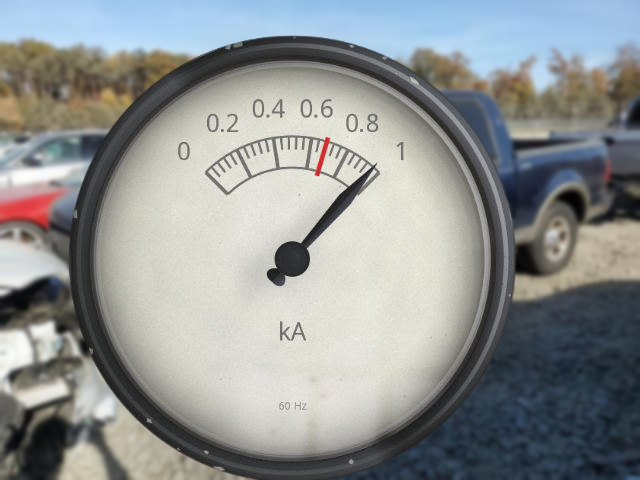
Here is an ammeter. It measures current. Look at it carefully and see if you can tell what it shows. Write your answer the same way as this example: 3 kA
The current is 0.96 kA
